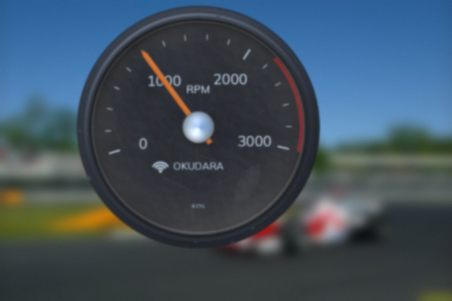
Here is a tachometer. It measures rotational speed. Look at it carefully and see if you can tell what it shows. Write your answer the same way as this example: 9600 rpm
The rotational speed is 1000 rpm
